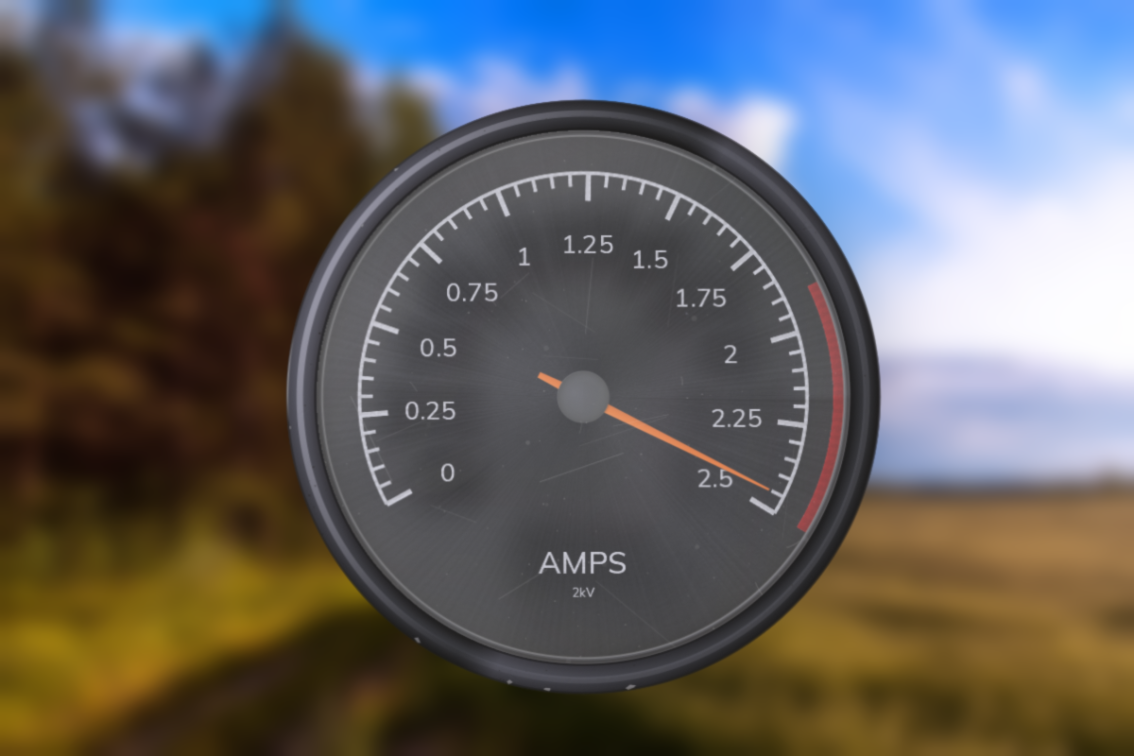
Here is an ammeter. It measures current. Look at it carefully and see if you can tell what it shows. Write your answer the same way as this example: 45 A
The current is 2.45 A
